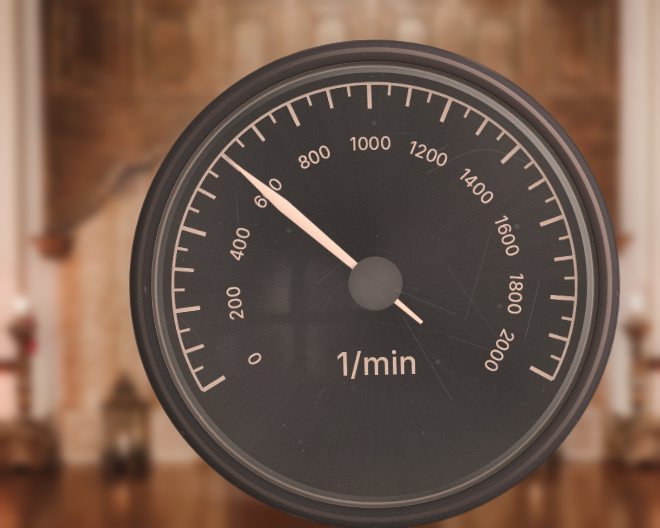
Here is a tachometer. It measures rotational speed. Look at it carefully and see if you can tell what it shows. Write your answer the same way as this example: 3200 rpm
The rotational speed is 600 rpm
